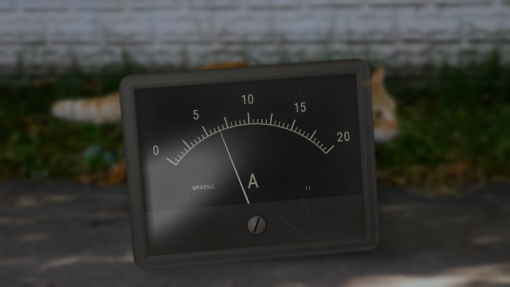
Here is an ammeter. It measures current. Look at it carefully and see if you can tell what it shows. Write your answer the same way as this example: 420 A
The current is 6.5 A
